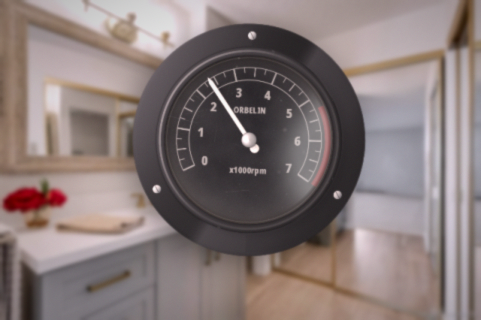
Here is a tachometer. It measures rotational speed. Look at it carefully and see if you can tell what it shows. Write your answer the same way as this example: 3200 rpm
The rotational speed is 2375 rpm
